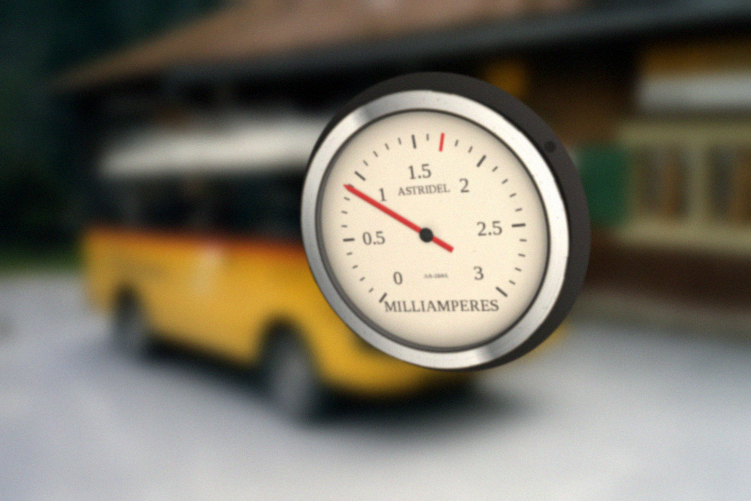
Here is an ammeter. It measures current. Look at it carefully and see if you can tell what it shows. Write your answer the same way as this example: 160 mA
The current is 0.9 mA
